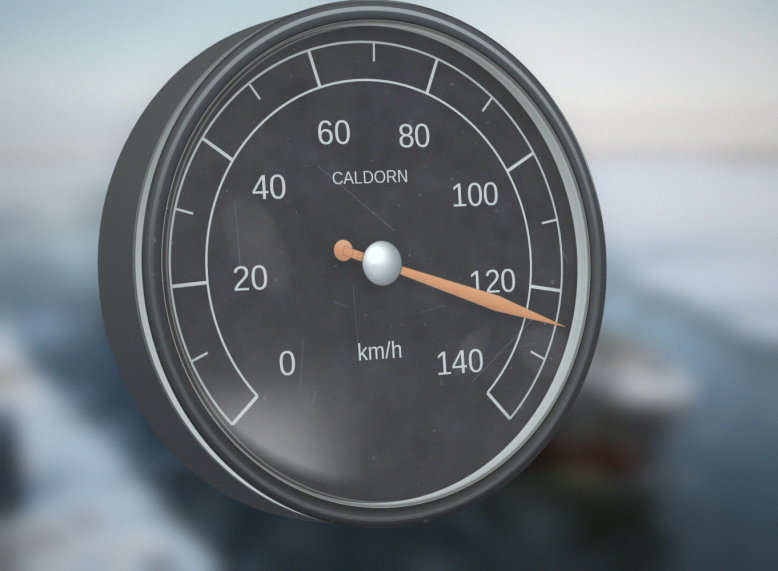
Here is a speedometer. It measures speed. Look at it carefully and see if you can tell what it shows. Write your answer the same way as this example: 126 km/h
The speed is 125 km/h
